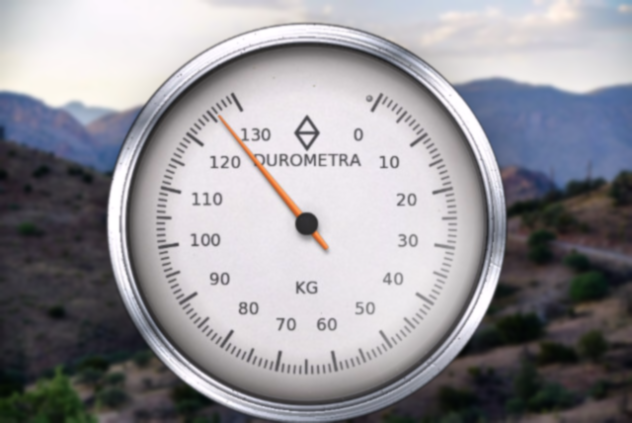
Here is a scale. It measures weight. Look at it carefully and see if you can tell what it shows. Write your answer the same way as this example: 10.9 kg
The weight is 126 kg
